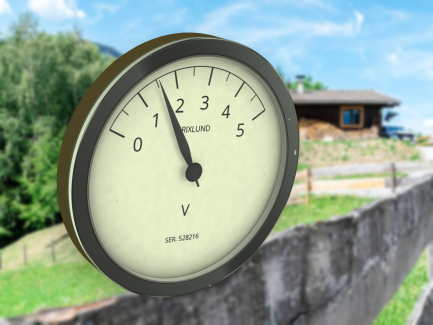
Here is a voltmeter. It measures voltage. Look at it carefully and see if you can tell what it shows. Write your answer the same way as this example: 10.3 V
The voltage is 1.5 V
